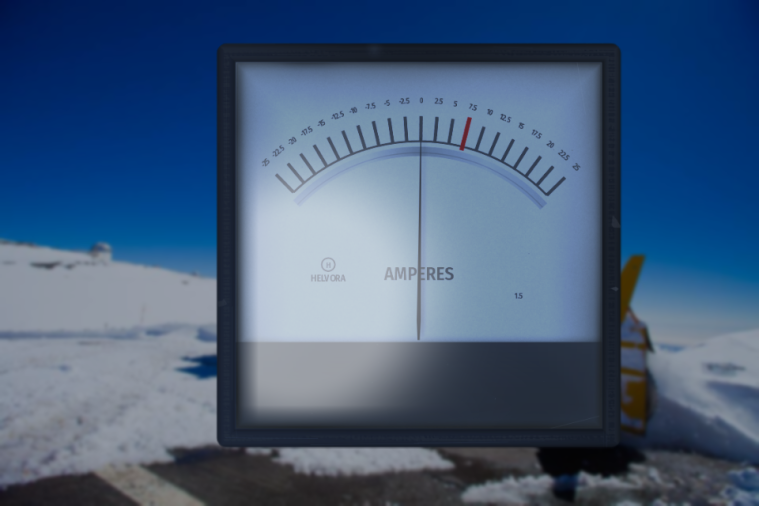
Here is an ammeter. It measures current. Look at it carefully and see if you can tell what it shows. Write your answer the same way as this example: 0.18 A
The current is 0 A
